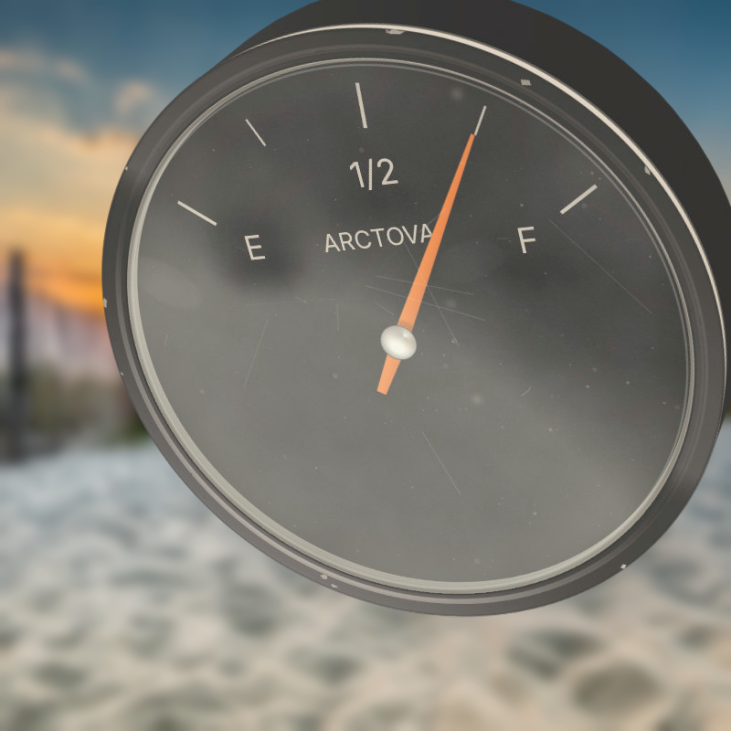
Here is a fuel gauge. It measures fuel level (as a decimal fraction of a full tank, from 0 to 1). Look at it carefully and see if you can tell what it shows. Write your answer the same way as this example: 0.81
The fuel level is 0.75
